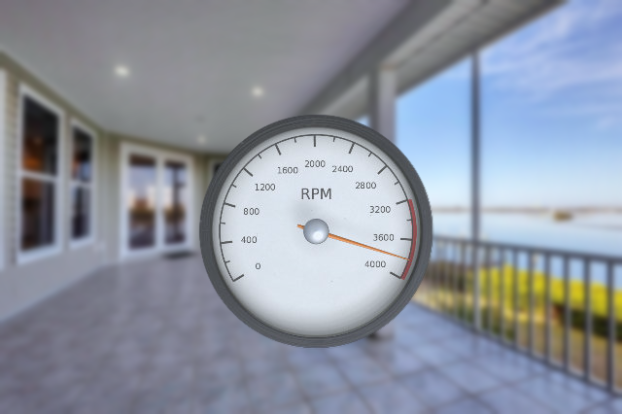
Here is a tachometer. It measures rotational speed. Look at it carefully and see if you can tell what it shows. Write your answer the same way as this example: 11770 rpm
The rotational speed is 3800 rpm
